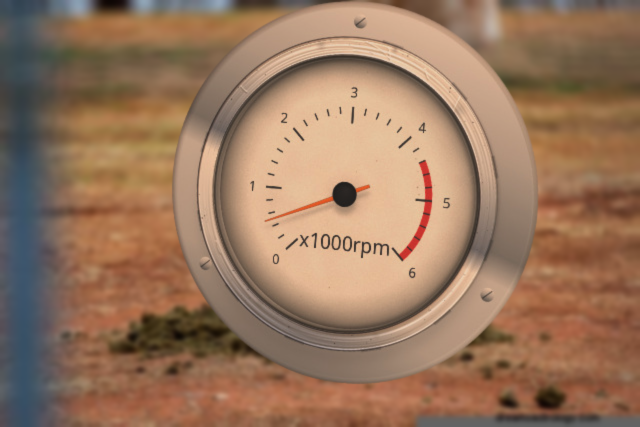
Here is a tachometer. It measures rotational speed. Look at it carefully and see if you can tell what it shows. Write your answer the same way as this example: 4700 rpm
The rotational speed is 500 rpm
